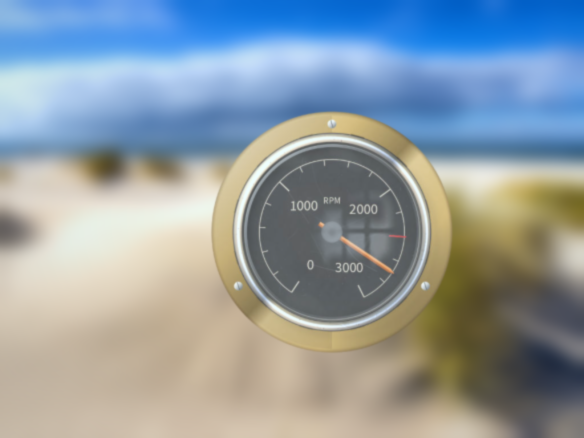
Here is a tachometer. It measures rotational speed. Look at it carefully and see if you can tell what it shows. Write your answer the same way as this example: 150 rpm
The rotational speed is 2700 rpm
